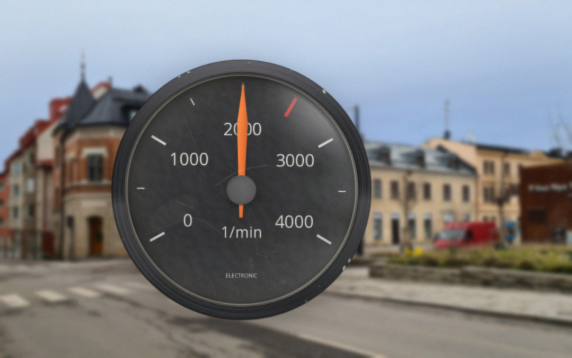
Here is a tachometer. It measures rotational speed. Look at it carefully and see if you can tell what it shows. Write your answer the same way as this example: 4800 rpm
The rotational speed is 2000 rpm
